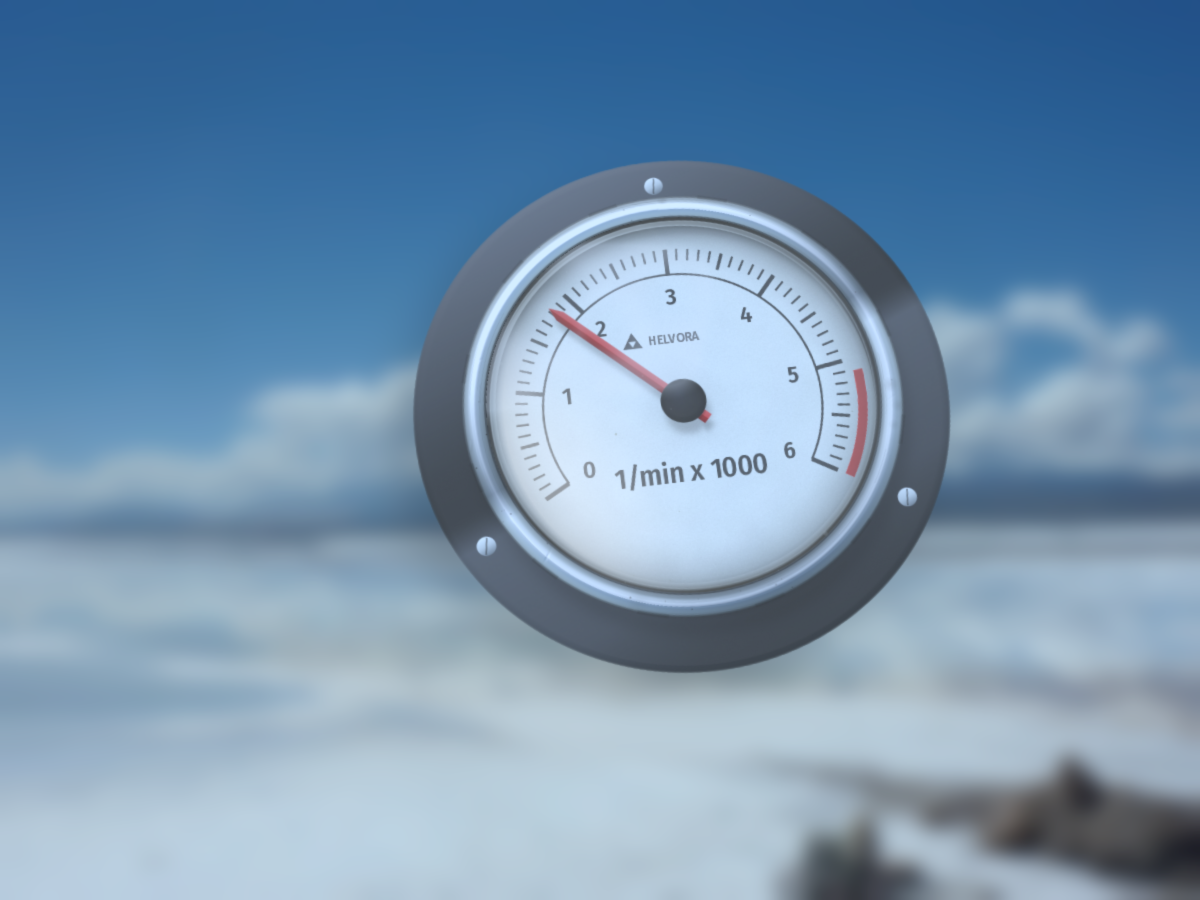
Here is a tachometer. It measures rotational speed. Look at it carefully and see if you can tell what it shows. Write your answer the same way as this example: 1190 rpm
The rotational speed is 1800 rpm
